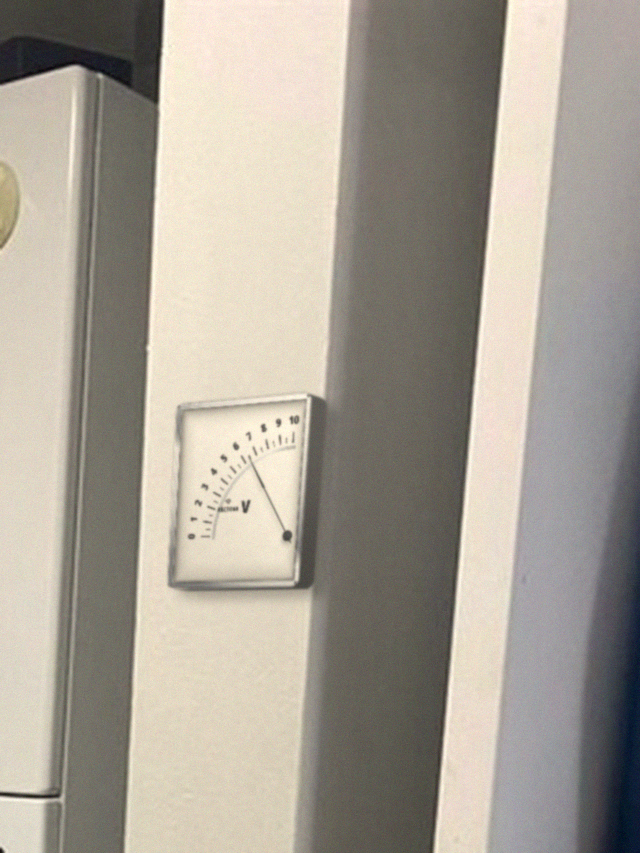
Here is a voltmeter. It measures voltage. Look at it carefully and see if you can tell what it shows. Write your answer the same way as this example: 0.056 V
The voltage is 6.5 V
